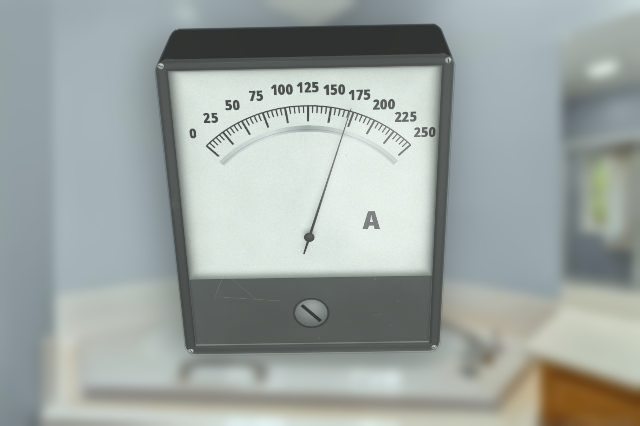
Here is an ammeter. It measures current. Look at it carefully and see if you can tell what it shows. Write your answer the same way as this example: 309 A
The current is 170 A
